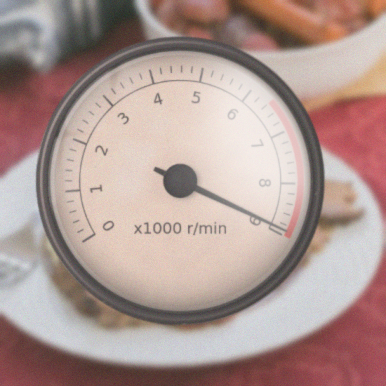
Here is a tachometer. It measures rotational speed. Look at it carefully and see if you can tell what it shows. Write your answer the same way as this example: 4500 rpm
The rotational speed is 8900 rpm
